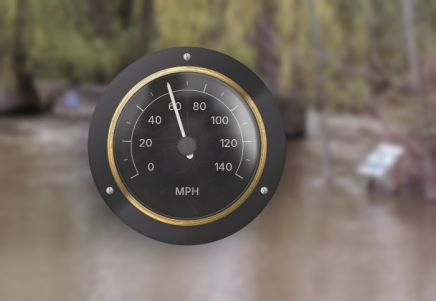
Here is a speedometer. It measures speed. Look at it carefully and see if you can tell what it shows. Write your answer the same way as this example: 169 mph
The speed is 60 mph
